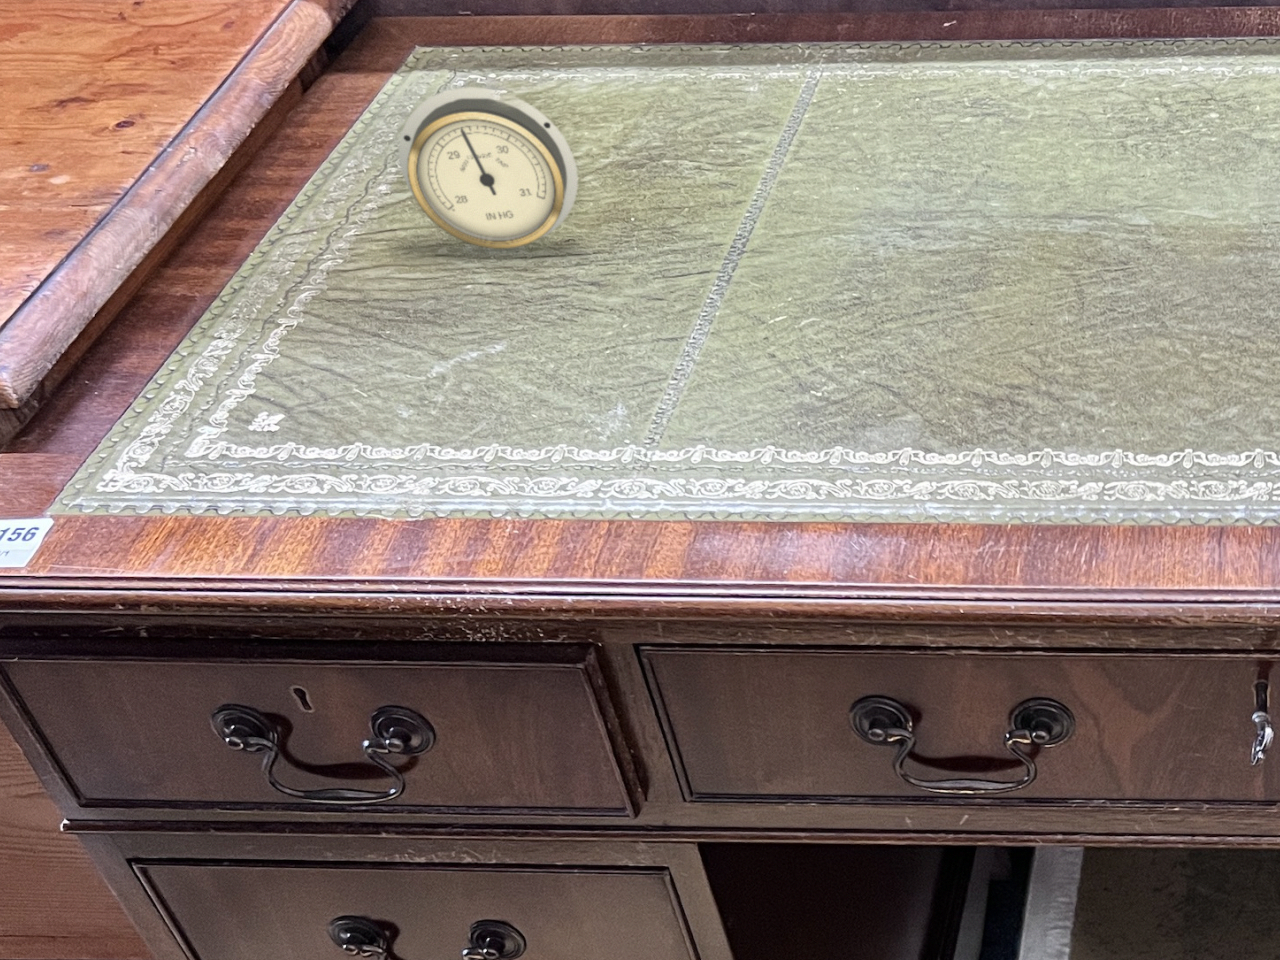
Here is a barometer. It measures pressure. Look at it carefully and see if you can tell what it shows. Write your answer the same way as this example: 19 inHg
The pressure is 29.4 inHg
